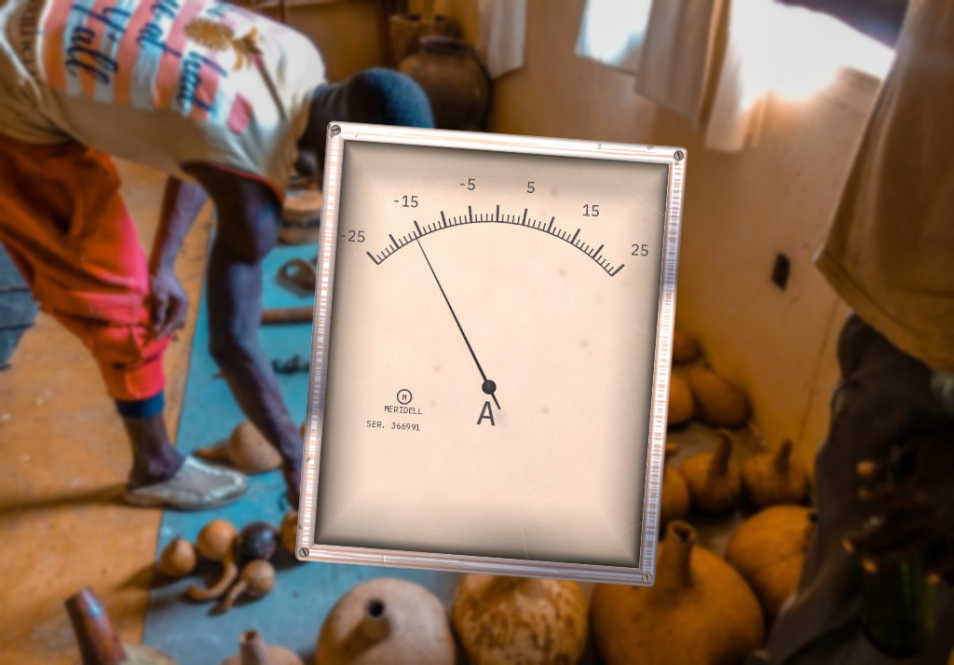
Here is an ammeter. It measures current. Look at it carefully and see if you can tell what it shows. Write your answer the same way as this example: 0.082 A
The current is -16 A
